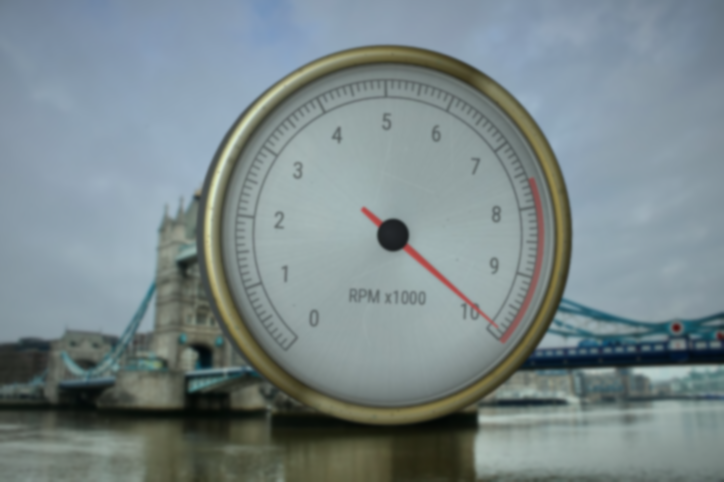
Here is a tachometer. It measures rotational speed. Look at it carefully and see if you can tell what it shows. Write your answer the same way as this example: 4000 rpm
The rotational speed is 9900 rpm
